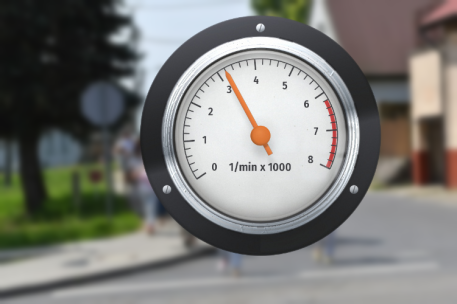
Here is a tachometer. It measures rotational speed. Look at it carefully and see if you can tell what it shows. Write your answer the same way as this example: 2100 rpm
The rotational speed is 3200 rpm
